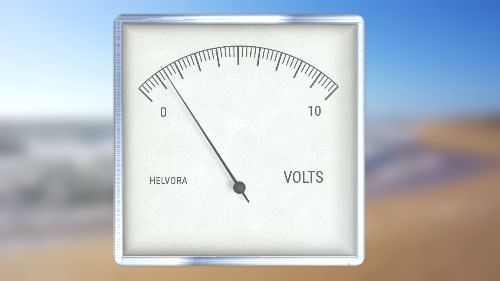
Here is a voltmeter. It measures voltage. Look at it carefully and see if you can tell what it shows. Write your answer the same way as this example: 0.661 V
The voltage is 1.4 V
